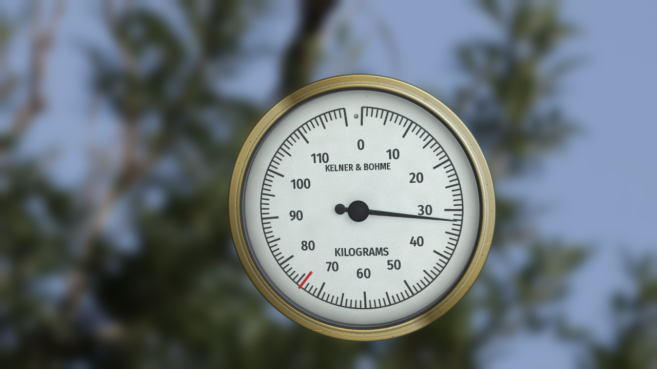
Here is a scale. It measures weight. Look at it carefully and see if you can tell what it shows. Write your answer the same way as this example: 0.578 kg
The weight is 32 kg
